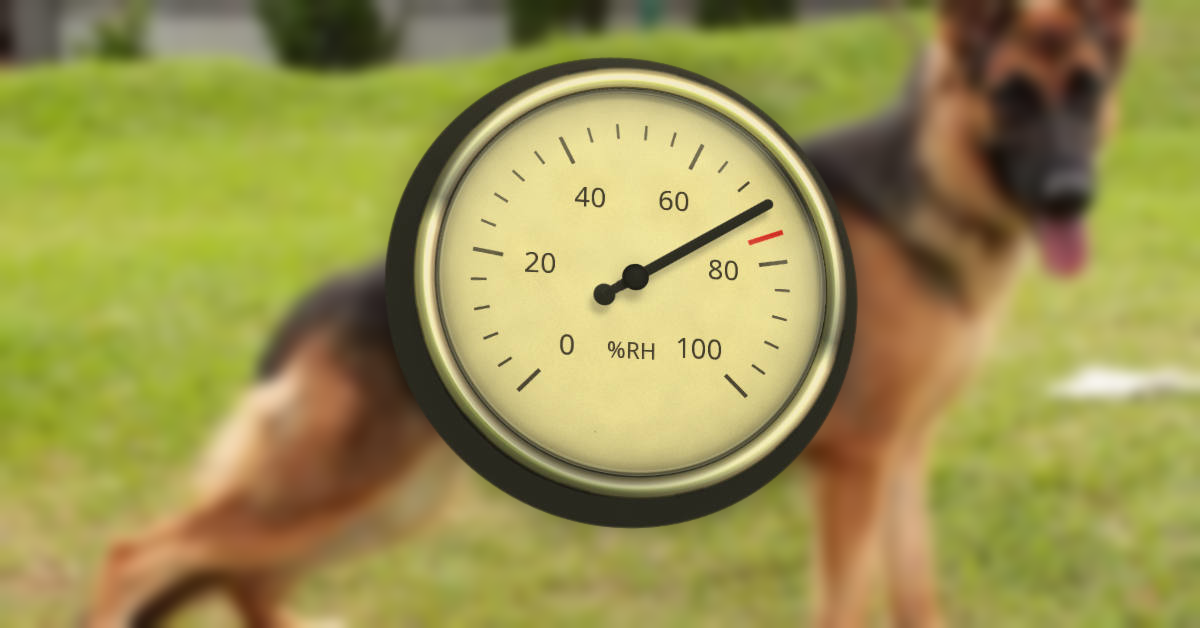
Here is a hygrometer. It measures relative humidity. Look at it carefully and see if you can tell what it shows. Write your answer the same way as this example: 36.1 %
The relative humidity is 72 %
